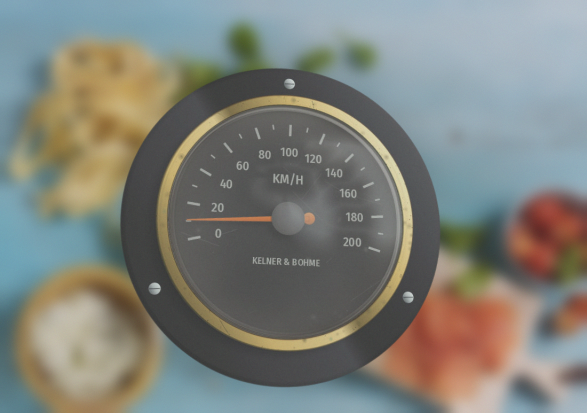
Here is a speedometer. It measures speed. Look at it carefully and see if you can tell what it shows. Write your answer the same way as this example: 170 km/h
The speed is 10 km/h
